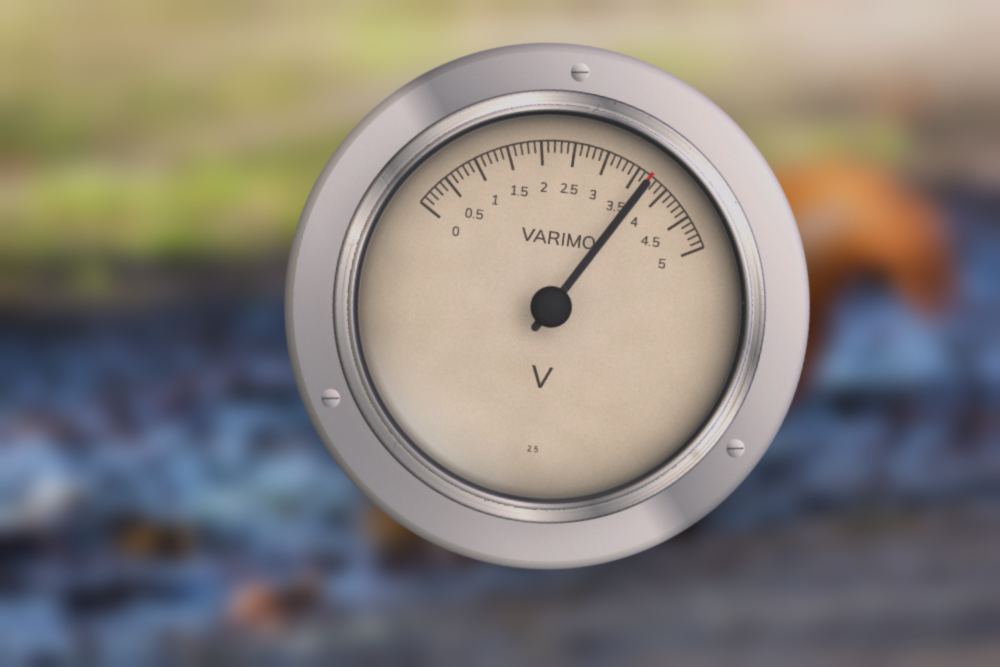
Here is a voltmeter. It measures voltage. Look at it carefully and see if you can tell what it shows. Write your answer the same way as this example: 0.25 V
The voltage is 3.7 V
